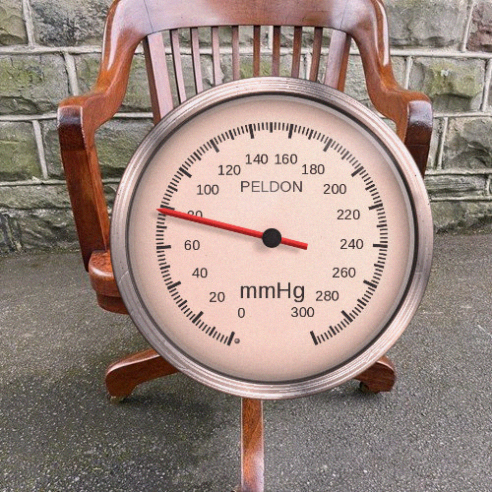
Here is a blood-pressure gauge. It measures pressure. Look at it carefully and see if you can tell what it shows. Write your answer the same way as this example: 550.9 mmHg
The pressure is 78 mmHg
